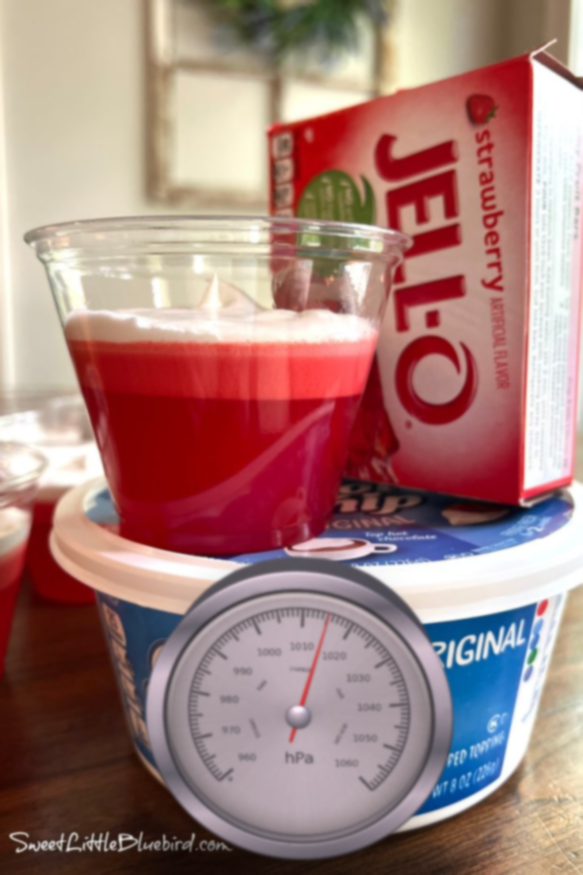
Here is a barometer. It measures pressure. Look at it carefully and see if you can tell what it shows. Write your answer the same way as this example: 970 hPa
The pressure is 1015 hPa
